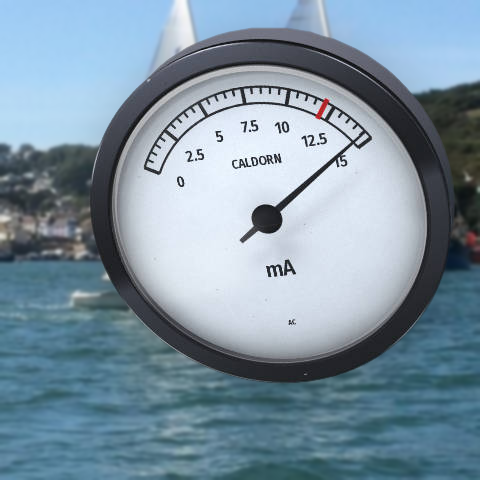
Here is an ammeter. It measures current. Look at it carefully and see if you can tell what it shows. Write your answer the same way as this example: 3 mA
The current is 14.5 mA
